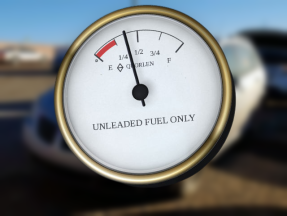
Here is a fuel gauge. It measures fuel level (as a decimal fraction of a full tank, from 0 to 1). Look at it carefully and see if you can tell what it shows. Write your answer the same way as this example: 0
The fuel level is 0.375
